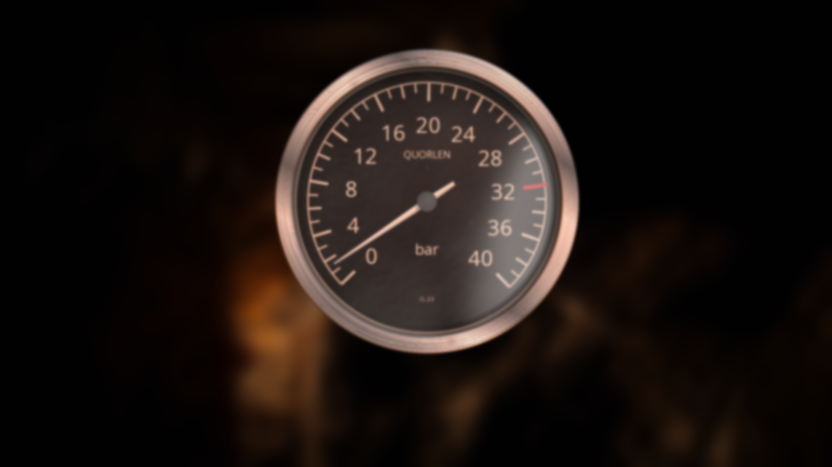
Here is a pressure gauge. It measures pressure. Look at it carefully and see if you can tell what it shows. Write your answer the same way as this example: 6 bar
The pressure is 1.5 bar
